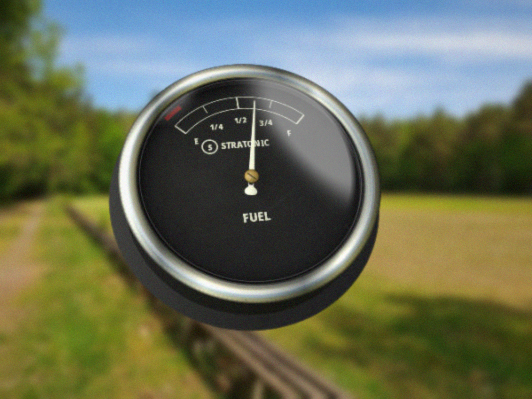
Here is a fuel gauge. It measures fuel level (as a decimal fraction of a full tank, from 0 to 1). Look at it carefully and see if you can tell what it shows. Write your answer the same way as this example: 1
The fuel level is 0.625
